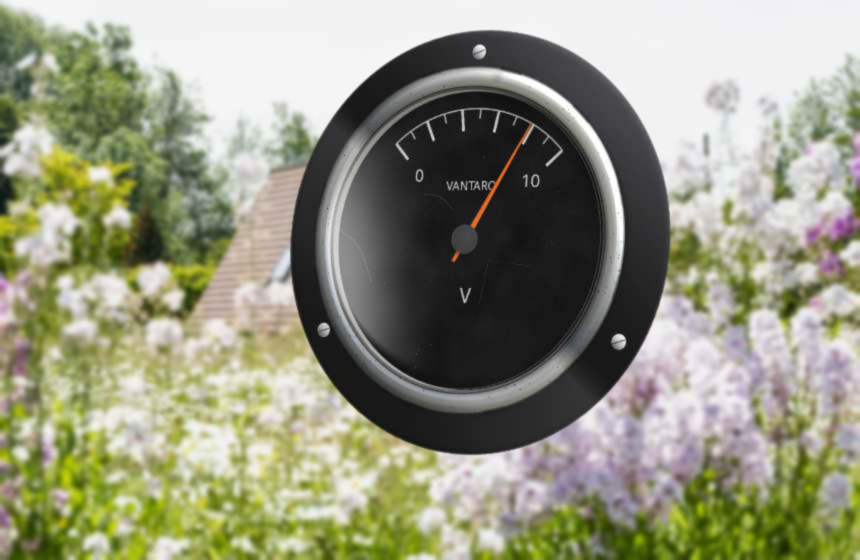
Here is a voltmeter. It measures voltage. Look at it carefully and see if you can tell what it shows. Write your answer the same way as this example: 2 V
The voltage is 8 V
